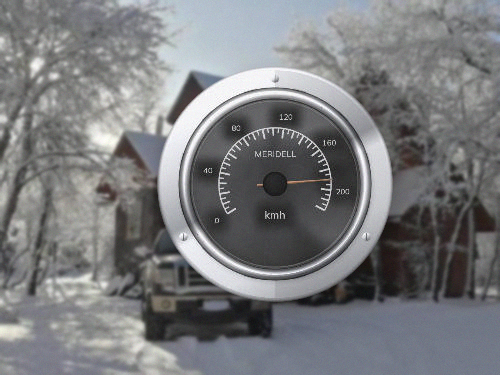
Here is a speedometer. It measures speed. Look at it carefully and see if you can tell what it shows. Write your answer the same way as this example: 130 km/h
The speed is 190 km/h
